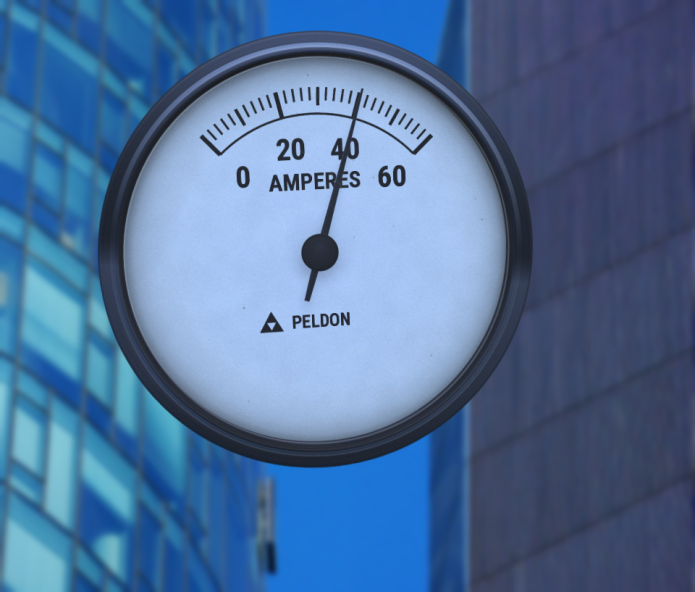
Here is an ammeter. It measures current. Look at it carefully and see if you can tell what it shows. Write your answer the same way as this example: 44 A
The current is 40 A
